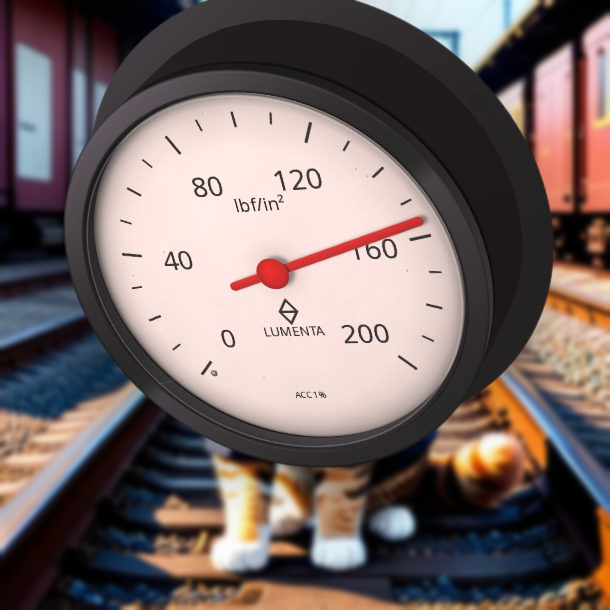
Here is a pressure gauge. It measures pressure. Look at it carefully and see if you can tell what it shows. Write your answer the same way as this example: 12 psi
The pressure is 155 psi
